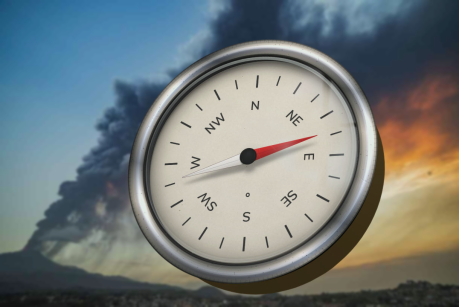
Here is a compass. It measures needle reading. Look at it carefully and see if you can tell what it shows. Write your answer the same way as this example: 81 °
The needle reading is 75 °
